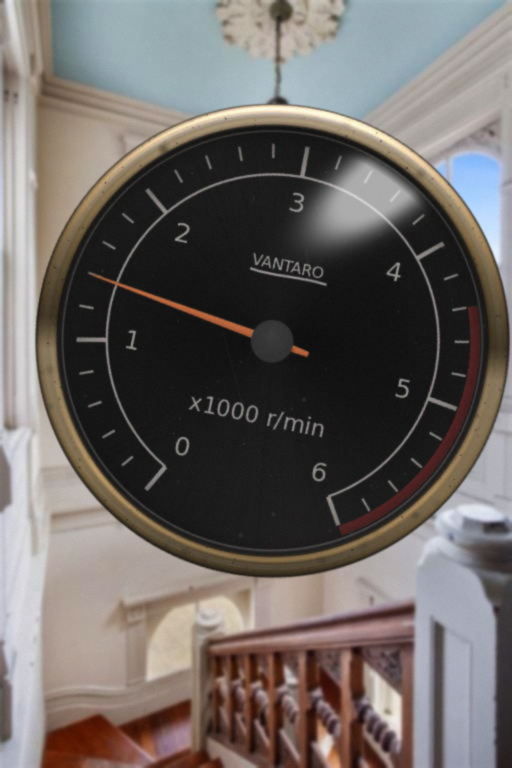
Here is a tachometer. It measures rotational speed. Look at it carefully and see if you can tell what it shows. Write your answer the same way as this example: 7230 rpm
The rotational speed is 1400 rpm
